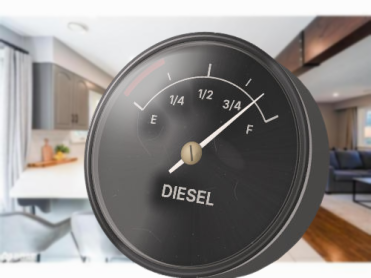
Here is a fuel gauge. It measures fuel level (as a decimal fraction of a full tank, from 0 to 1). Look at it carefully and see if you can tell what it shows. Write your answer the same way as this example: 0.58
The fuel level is 0.875
